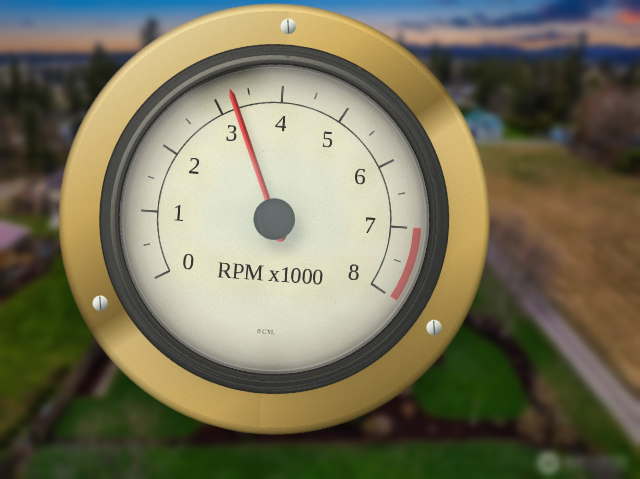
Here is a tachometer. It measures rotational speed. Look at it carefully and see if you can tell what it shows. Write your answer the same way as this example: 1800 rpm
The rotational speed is 3250 rpm
